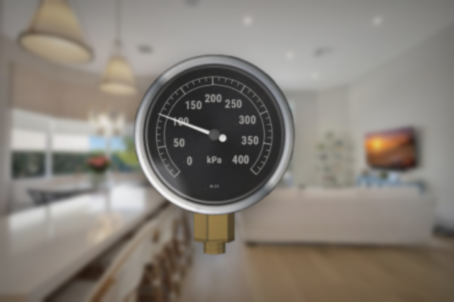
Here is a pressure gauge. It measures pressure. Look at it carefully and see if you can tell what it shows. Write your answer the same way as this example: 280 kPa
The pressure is 100 kPa
